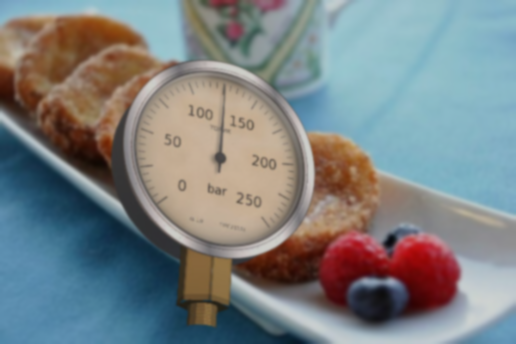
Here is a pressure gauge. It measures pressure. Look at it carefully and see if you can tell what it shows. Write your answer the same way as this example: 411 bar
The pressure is 125 bar
